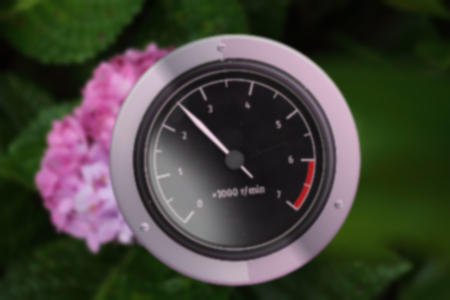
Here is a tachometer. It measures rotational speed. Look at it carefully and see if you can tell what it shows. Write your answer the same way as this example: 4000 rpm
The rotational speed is 2500 rpm
